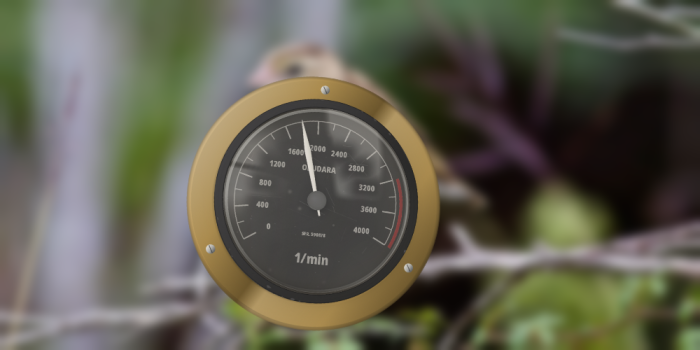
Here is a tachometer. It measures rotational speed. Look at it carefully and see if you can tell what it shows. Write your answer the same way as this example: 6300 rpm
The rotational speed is 1800 rpm
